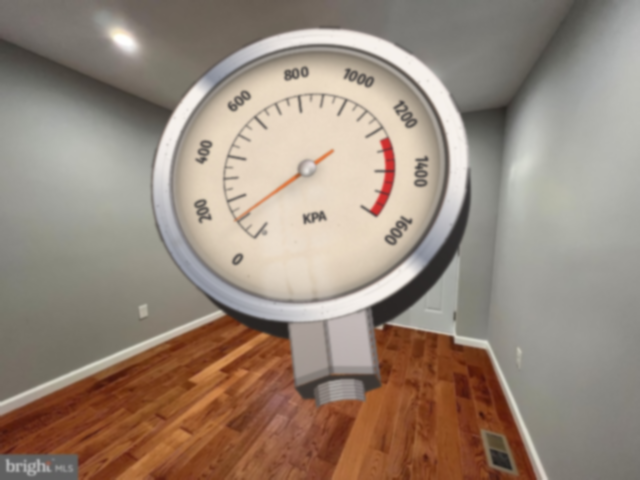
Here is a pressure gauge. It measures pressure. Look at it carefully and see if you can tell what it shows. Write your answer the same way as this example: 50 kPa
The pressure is 100 kPa
